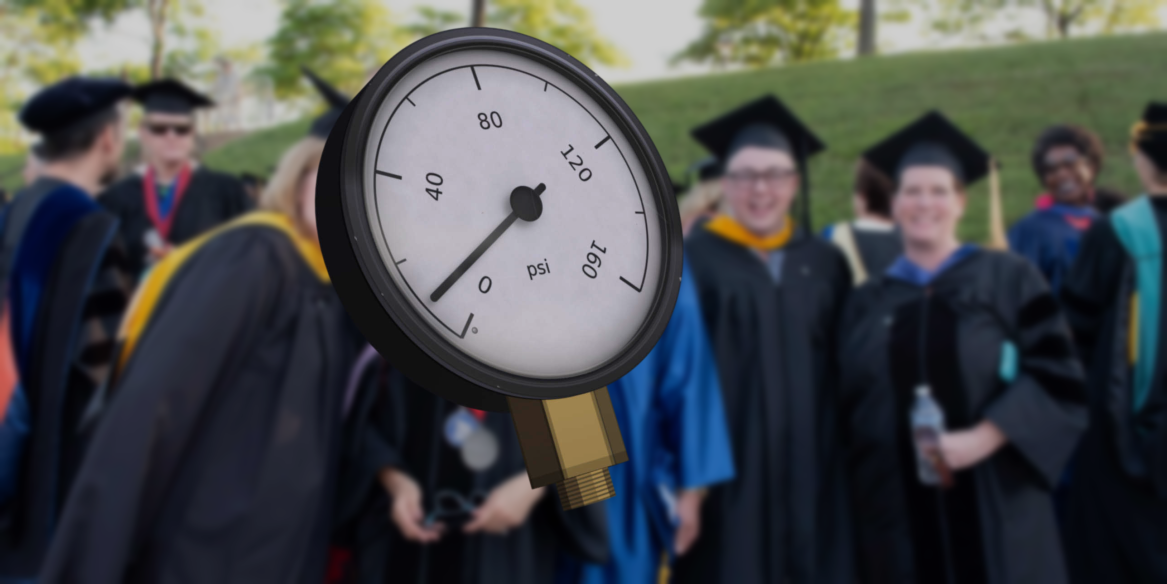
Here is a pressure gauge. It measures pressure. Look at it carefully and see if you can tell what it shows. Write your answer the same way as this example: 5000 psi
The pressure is 10 psi
